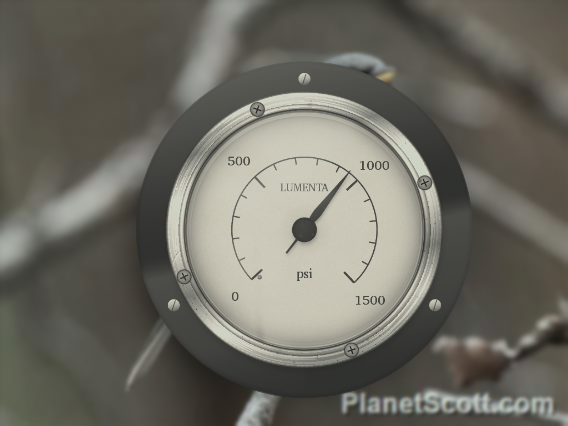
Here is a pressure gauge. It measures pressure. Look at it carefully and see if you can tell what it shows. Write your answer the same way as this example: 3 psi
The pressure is 950 psi
